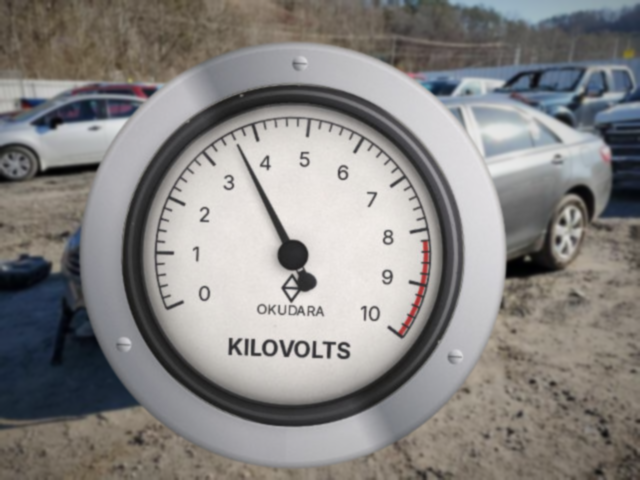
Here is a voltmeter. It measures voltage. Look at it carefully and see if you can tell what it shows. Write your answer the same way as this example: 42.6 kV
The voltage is 3.6 kV
